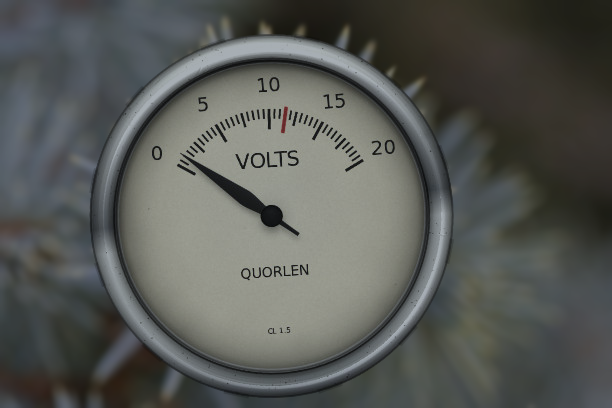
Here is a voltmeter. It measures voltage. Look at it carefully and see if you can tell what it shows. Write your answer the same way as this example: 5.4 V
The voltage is 1 V
